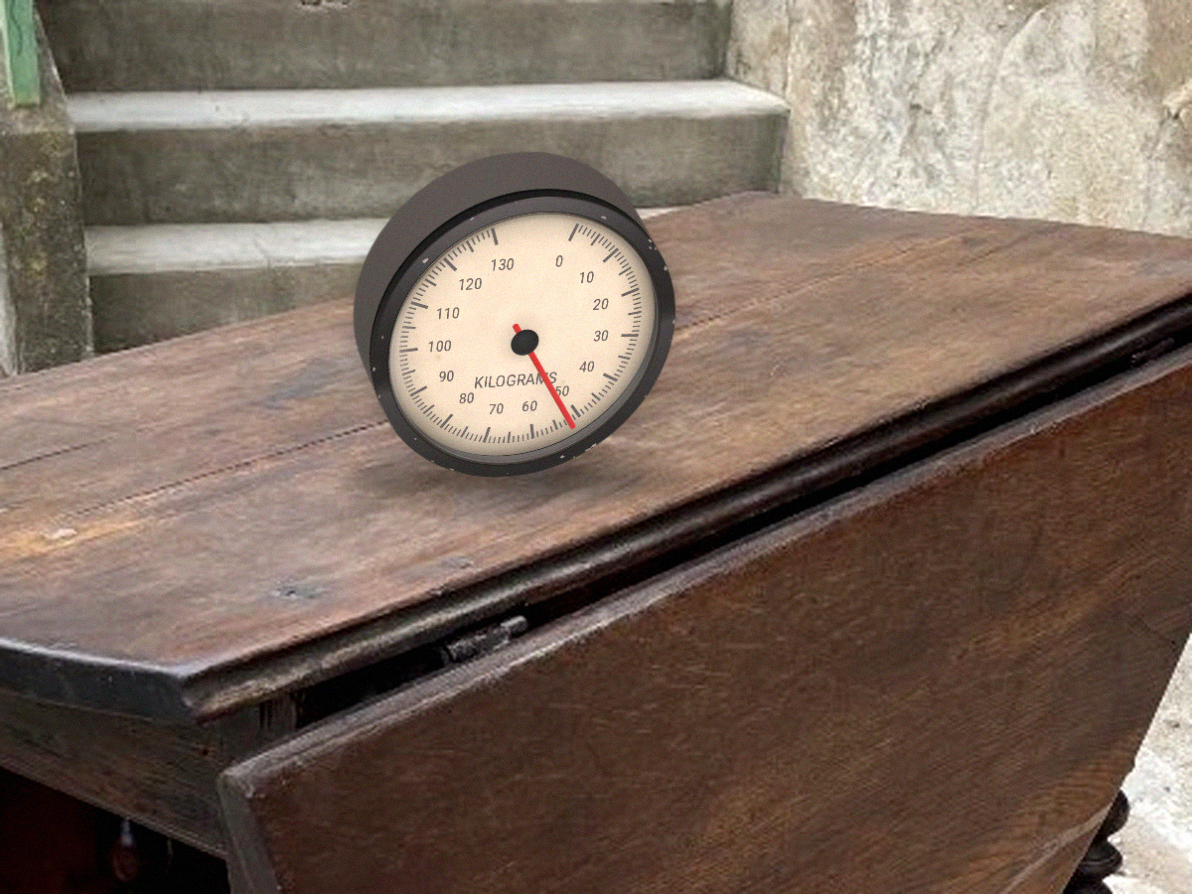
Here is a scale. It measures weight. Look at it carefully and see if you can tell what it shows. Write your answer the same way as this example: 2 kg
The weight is 52 kg
